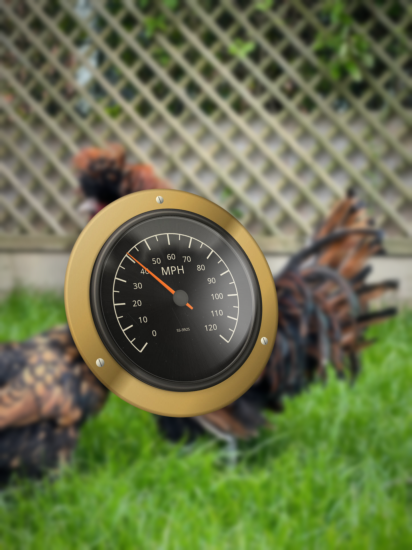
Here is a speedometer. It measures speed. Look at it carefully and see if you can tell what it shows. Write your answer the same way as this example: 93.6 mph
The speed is 40 mph
